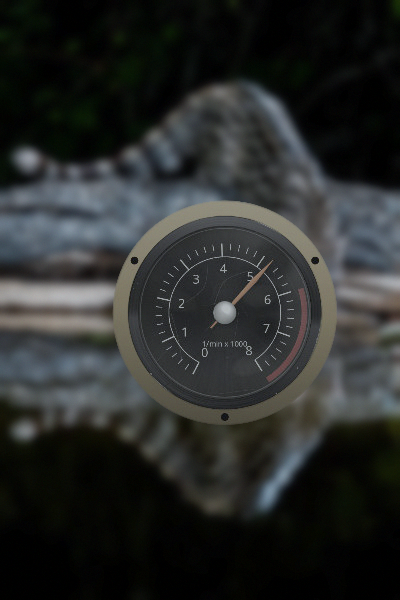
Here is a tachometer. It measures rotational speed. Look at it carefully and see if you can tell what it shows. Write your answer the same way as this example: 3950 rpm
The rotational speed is 5200 rpm
